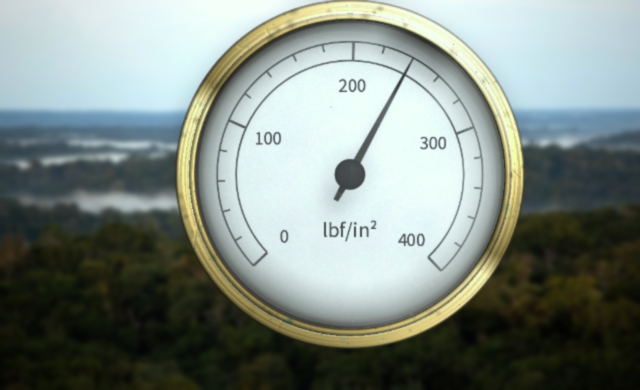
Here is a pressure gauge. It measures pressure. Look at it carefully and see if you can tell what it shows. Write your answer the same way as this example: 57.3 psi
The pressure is 240 psi
